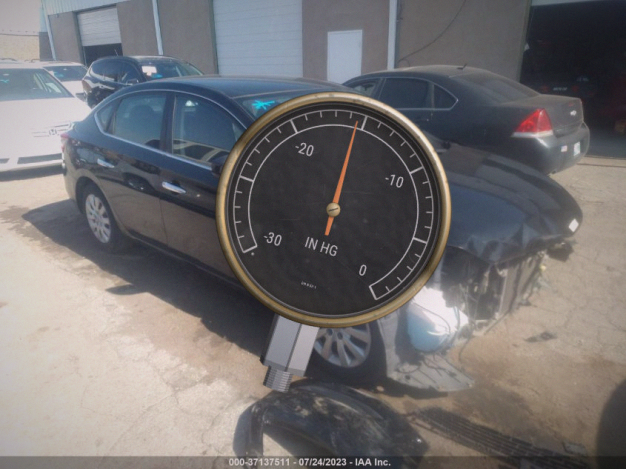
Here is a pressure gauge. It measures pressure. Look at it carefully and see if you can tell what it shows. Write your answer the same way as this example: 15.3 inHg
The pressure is -15.5 inHg
